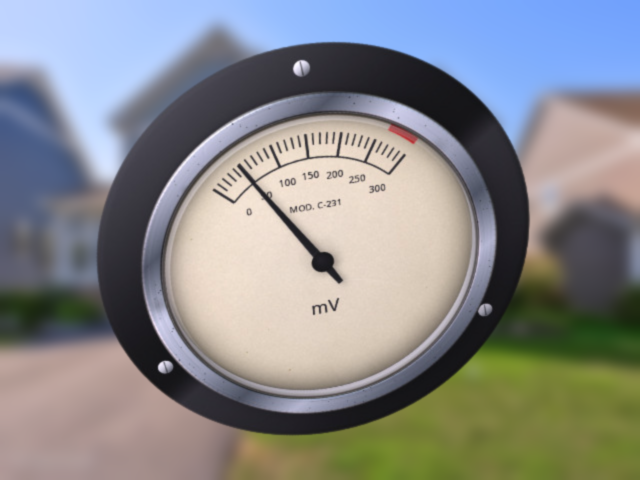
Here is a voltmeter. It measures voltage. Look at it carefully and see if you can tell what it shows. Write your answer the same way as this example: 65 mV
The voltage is 50 mV
